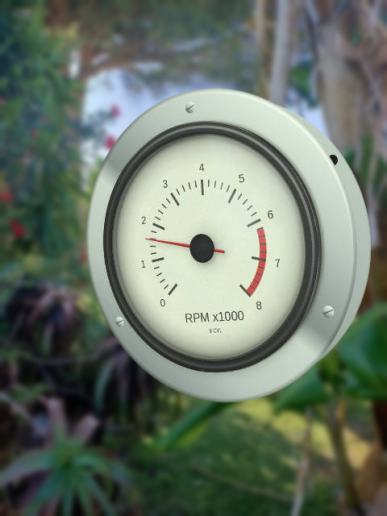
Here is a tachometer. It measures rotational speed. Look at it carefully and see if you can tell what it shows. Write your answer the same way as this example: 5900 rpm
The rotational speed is 1600 rpm
